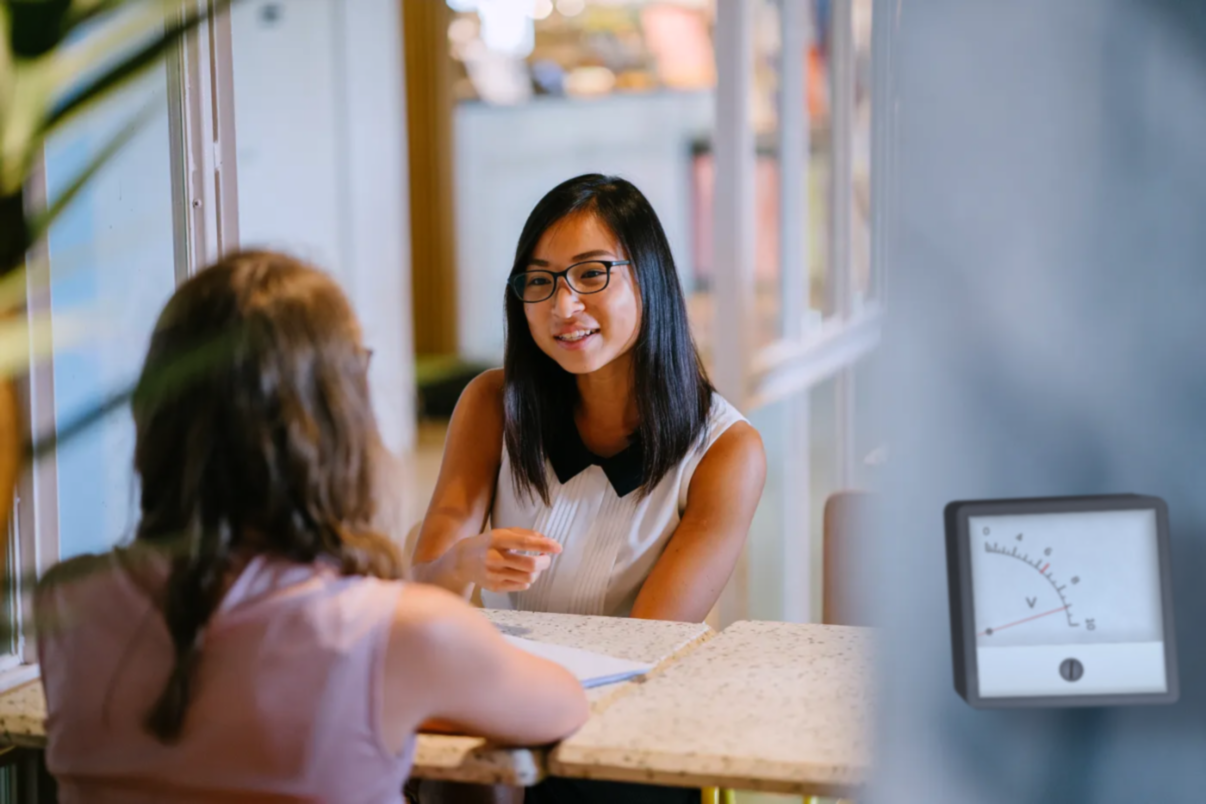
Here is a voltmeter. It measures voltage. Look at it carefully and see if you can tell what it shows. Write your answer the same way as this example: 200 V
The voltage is 9 V
